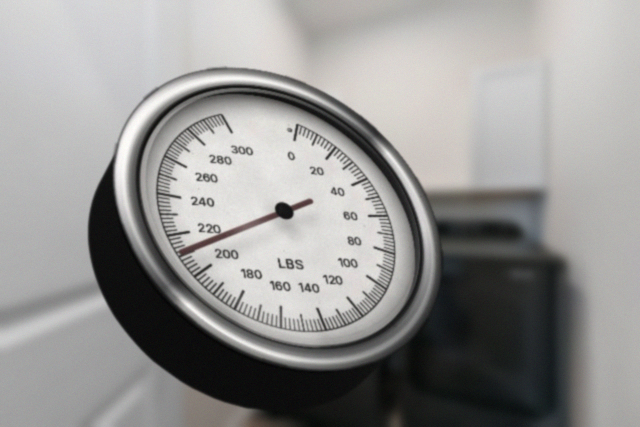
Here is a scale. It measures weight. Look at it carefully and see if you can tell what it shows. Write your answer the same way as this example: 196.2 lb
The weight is 210 lb
